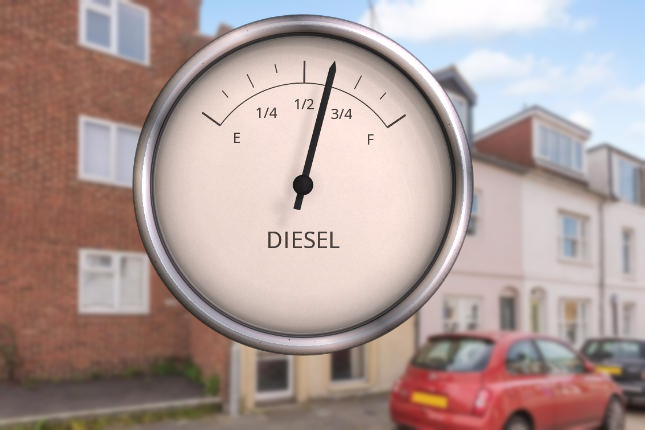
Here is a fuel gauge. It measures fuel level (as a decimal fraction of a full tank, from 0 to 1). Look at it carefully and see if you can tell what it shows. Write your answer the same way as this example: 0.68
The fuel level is 0.625
